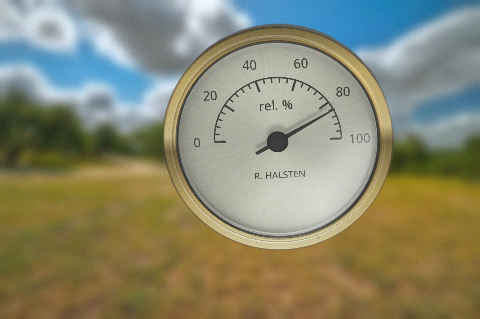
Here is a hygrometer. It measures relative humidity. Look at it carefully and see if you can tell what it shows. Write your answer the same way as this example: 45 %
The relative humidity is 84 %
